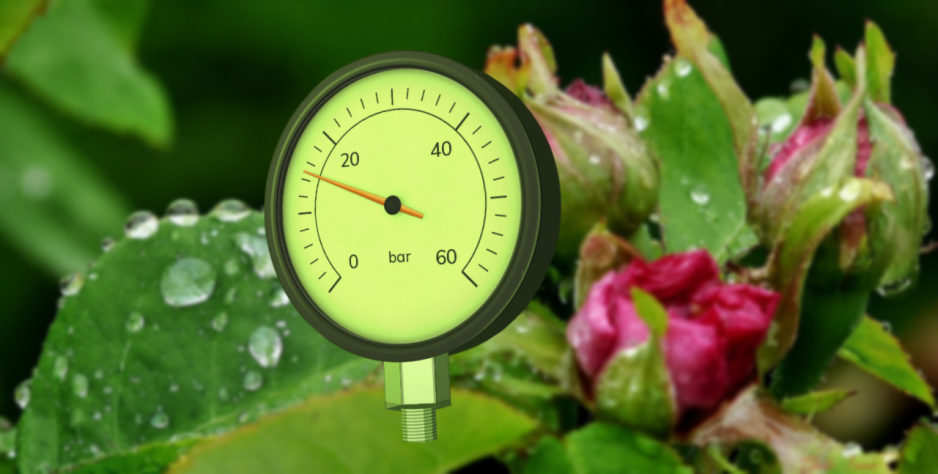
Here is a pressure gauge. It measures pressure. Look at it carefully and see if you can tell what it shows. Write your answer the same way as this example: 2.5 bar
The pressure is 15 bar
